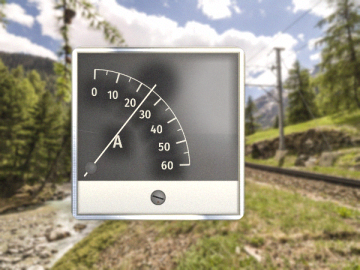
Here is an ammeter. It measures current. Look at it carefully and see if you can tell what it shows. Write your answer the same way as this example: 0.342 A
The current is 25 A
